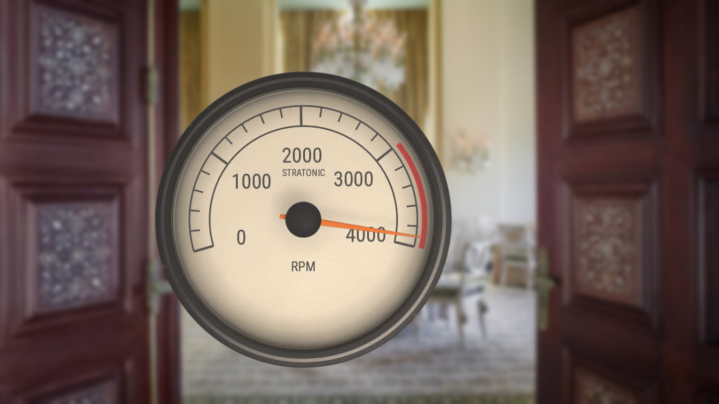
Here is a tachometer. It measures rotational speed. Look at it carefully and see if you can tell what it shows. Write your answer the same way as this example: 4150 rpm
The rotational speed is 3900 rpm
